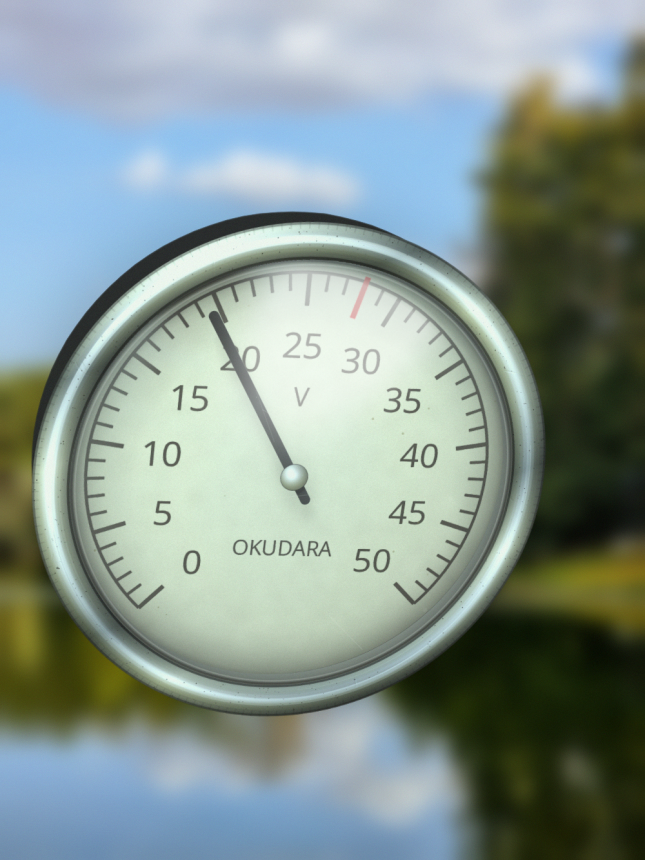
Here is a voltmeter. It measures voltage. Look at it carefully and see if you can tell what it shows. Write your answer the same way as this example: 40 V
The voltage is 19.5 V
